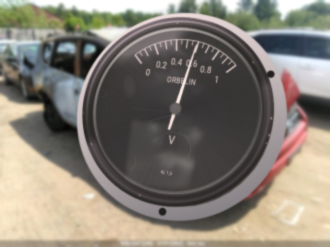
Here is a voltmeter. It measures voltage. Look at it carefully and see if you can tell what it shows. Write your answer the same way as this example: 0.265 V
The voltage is 0.6 V
